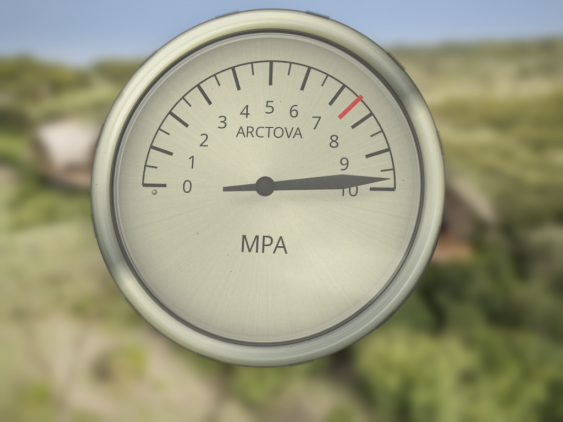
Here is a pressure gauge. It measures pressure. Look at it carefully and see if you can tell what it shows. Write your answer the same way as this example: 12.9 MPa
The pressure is 9.75 MPa
